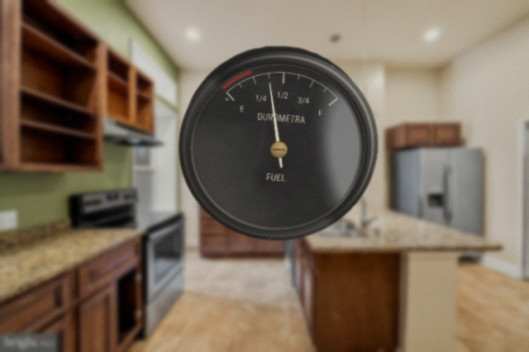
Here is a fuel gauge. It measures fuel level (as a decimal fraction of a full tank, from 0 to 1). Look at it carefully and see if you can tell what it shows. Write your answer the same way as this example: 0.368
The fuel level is 0.375
